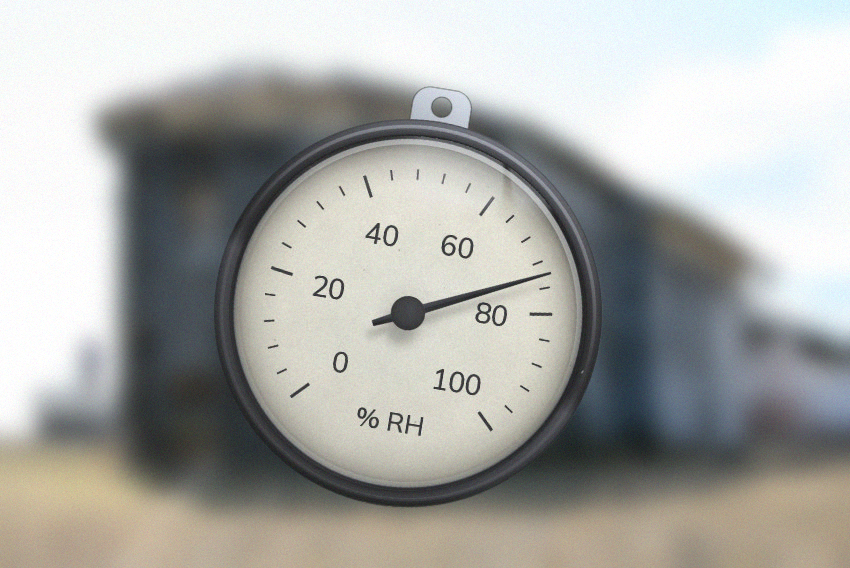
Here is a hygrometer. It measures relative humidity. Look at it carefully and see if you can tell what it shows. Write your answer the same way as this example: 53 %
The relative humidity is 74 %
